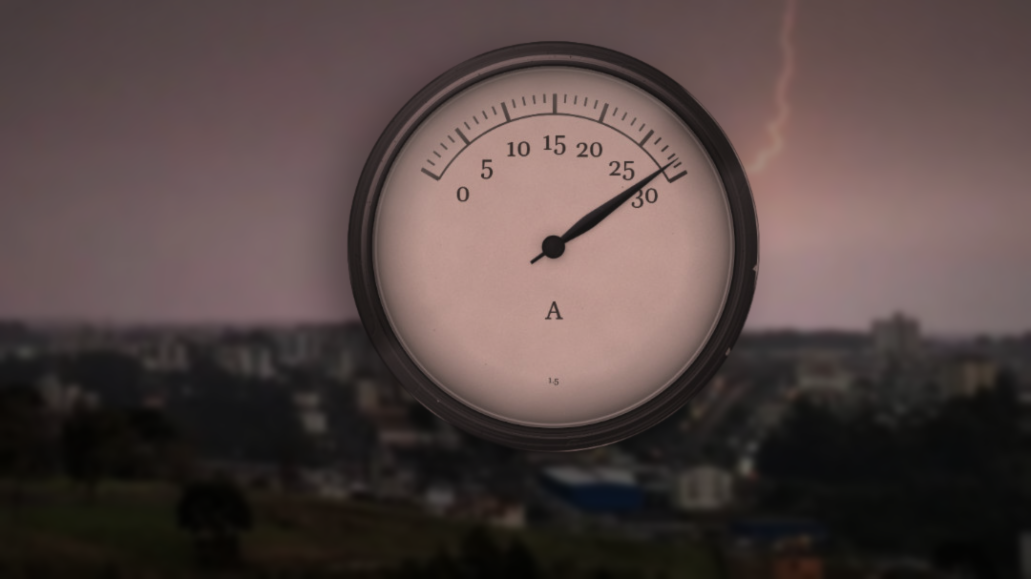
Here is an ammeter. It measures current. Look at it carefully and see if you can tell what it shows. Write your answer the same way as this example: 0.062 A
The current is 28.5 A
